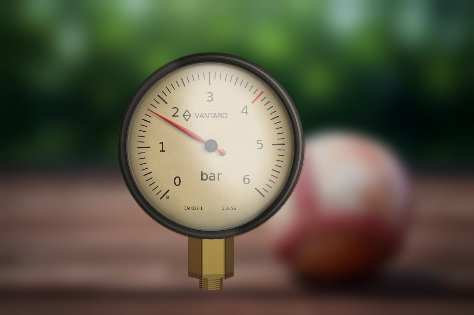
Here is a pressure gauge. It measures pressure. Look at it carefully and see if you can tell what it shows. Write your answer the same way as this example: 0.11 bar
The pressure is 1.7 bar
